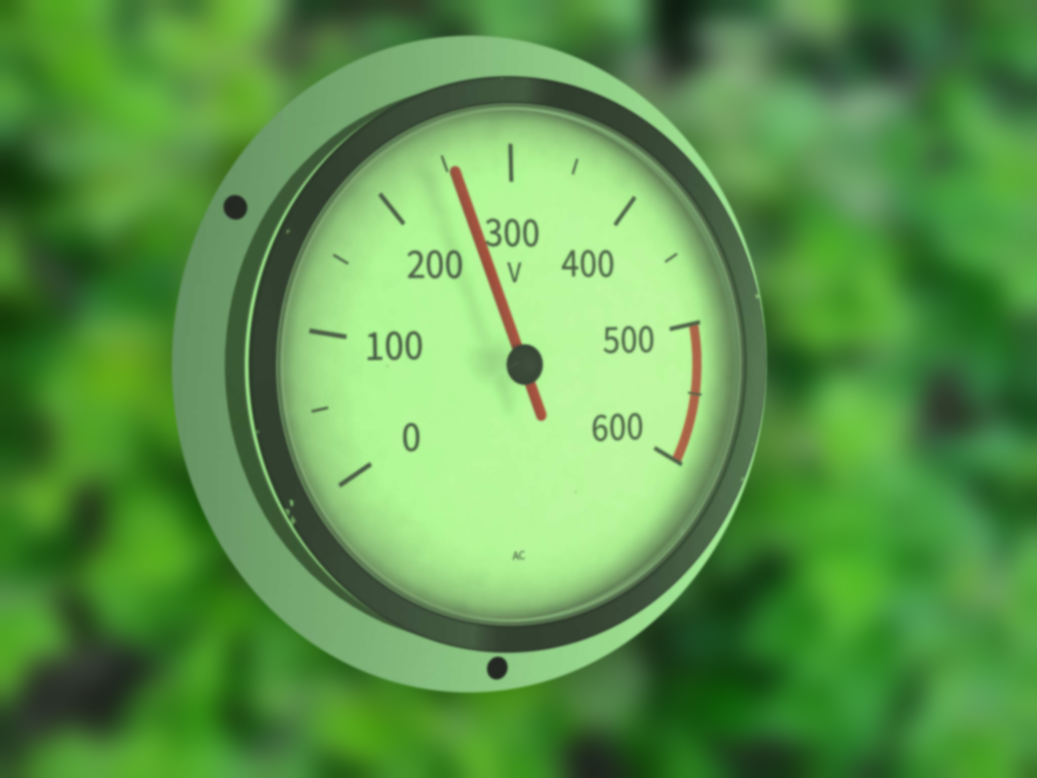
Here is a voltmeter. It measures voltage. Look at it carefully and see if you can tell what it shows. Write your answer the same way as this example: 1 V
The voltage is 250 V
